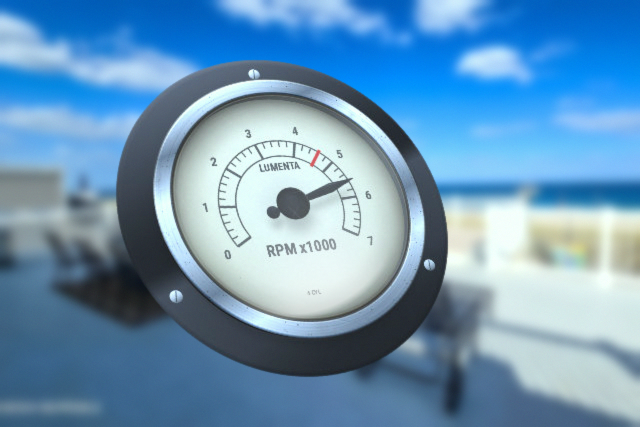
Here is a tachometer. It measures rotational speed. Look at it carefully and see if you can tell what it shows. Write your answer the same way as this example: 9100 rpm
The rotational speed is 5600 rpm
